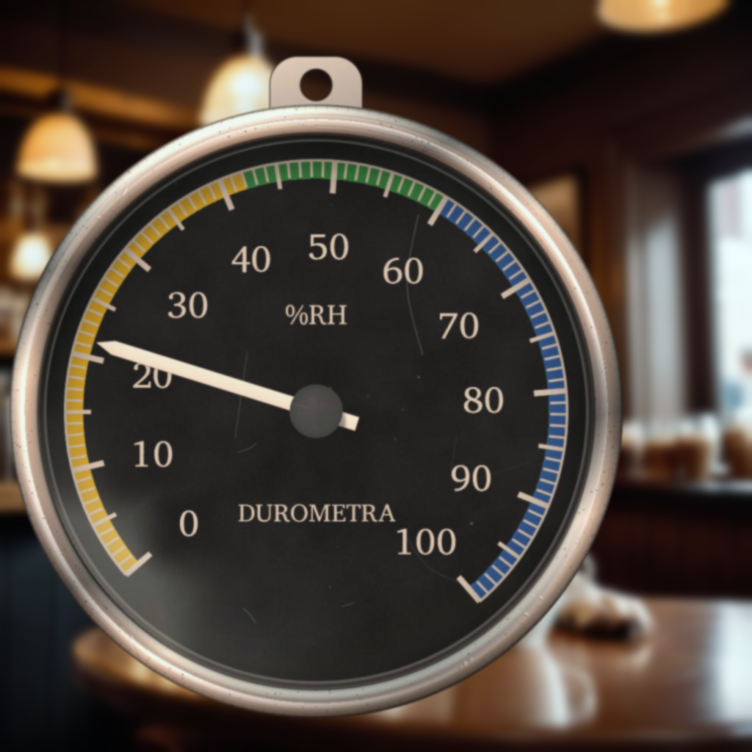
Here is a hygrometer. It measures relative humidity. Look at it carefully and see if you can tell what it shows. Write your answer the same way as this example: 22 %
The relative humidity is 21.5 %
